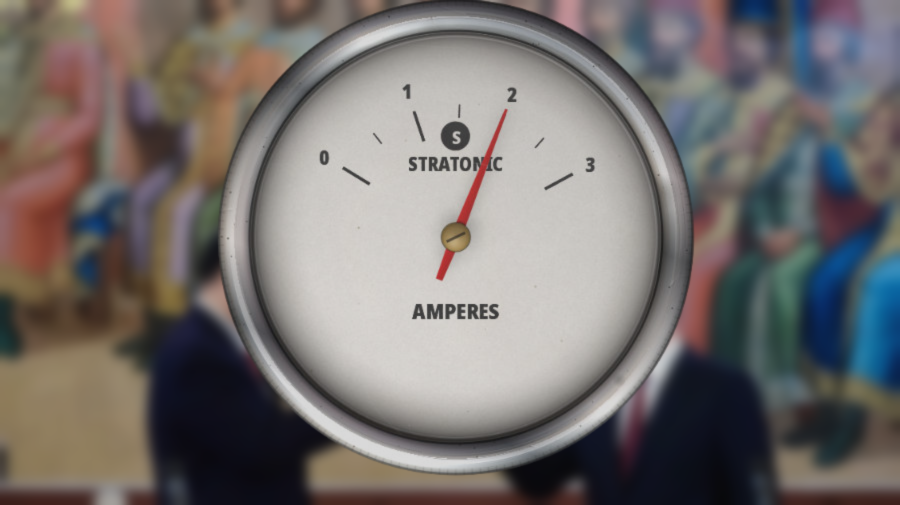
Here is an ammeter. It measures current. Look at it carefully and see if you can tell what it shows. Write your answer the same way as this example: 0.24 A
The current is 2 A
